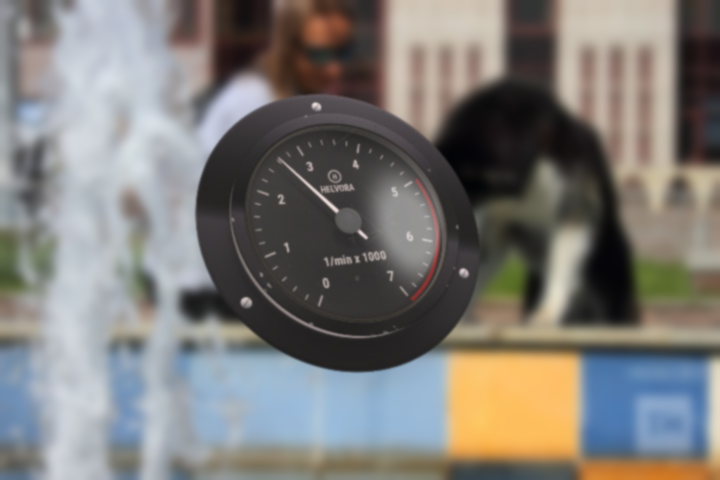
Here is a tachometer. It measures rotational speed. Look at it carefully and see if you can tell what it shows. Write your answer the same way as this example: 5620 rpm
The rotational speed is 2600 rpm
